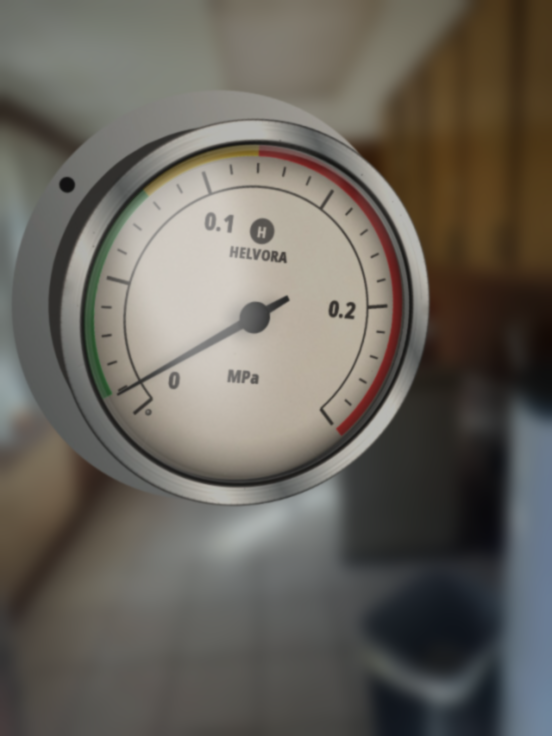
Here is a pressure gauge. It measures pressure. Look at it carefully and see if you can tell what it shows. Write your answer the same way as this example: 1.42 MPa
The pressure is 0.01 MPa
